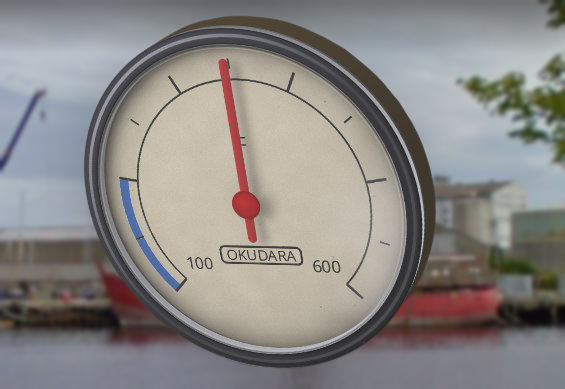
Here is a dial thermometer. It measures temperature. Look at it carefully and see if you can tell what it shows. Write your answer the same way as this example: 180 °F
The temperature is 350 °F
